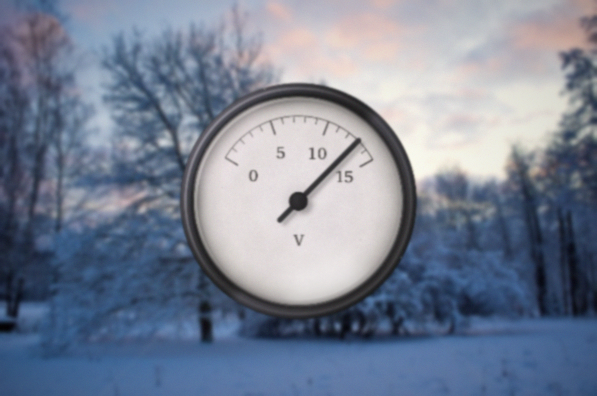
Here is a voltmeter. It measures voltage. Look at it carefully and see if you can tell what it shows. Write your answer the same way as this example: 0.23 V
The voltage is 13 V
